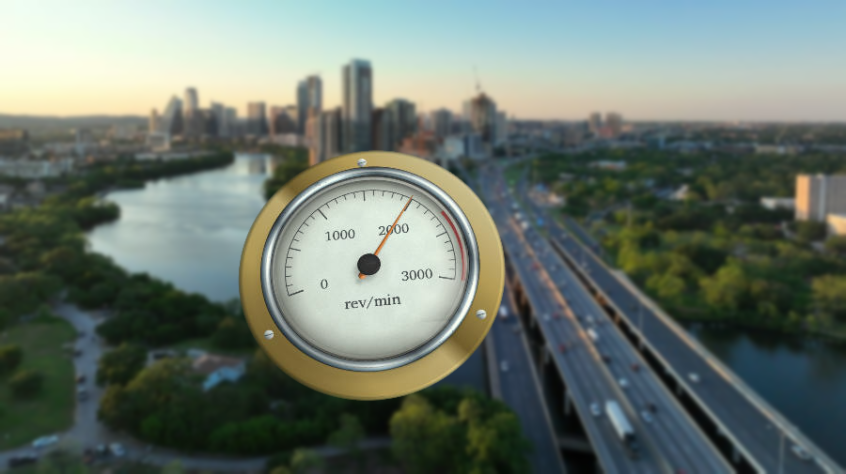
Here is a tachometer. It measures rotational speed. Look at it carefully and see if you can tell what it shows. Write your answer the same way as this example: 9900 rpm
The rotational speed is 2000 rpm
